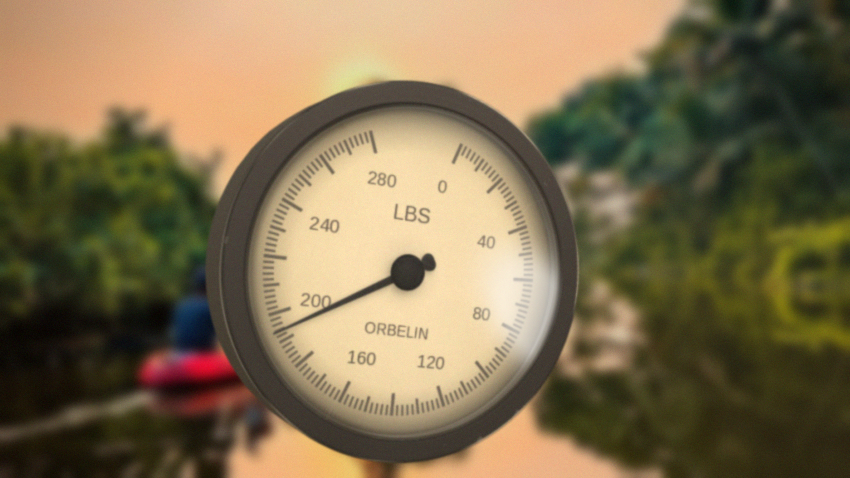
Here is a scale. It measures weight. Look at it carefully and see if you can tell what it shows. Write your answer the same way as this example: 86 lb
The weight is 194 lb
